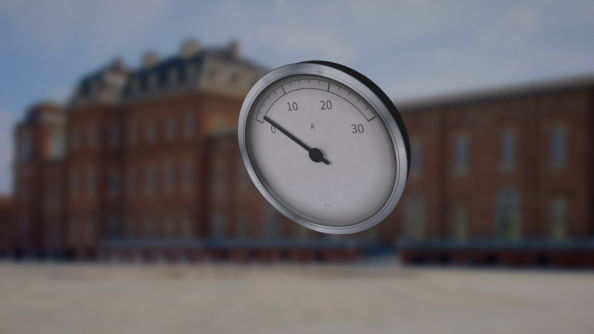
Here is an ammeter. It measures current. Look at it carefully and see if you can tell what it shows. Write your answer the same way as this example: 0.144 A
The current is 2 A
